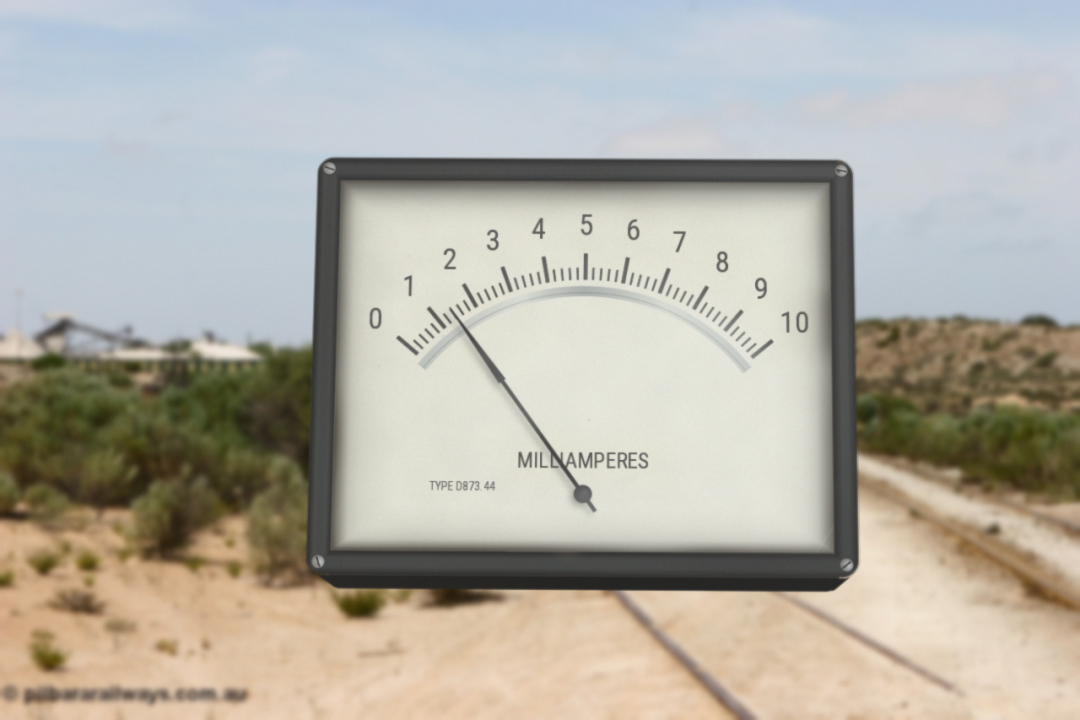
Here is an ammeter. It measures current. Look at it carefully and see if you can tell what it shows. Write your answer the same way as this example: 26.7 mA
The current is 1.4 mA
